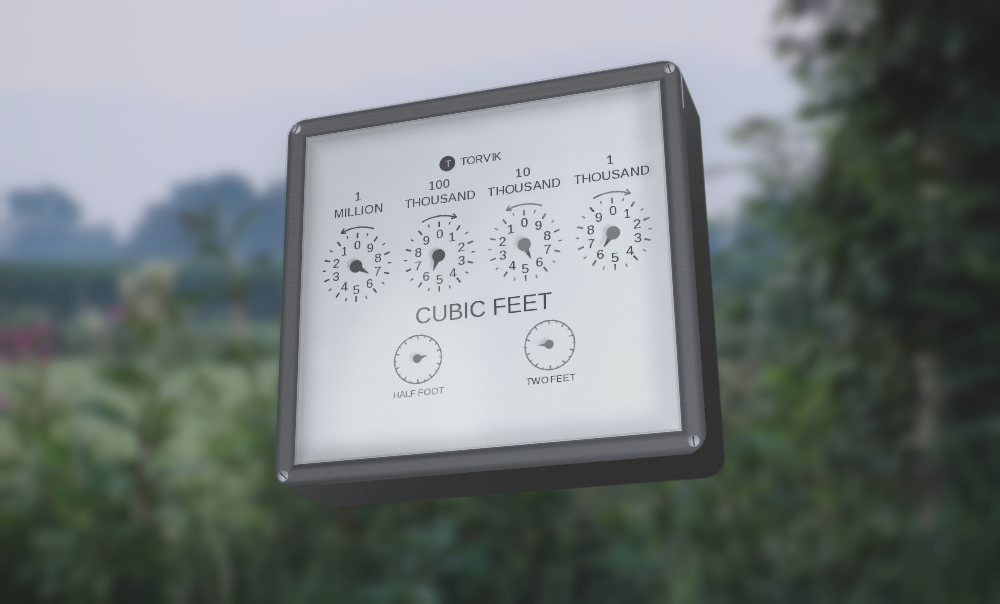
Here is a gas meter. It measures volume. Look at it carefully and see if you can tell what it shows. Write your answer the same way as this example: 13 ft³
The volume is 655600 ft³
